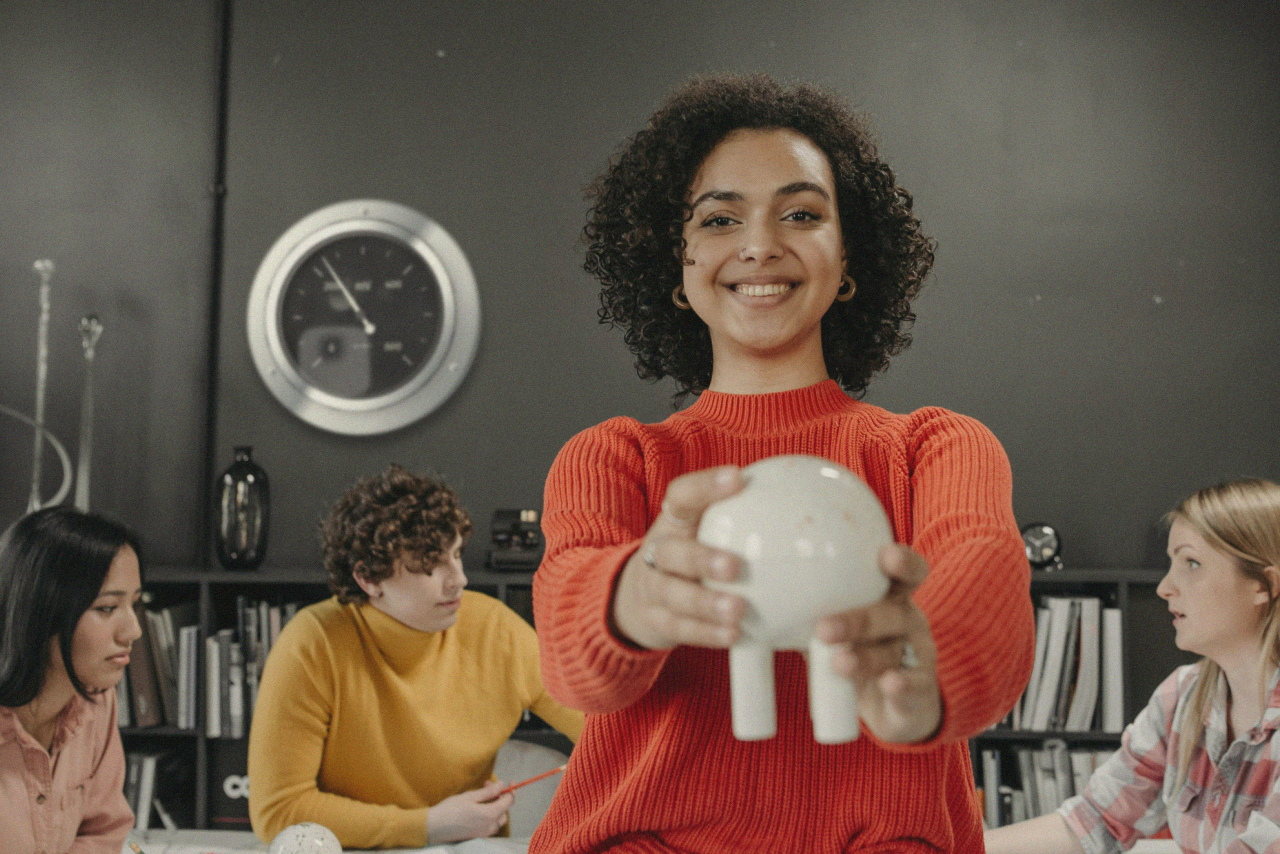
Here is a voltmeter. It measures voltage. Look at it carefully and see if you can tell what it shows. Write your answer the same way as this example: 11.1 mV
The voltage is 225 mV
